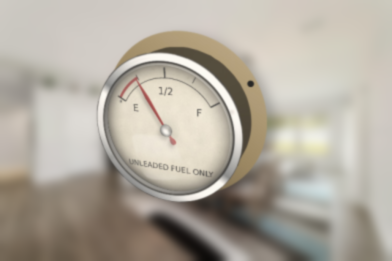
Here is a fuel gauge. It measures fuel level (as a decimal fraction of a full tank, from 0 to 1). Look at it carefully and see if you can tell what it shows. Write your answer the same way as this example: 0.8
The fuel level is 0.25
